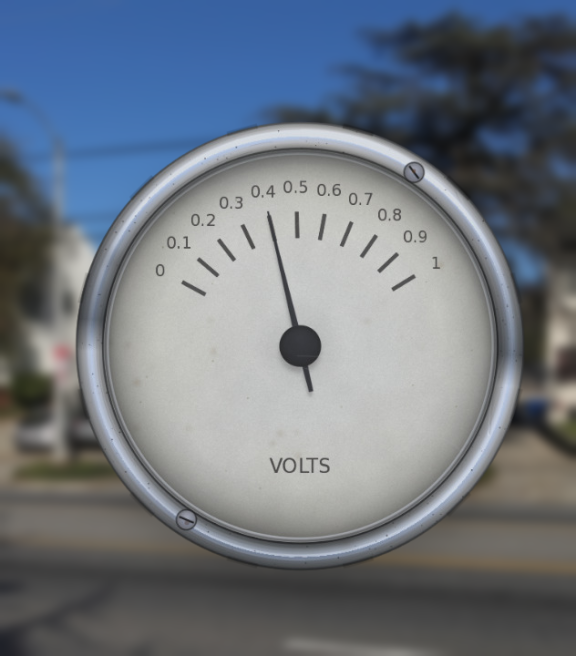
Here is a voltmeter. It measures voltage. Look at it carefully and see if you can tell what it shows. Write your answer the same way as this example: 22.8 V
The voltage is 0.4 V
